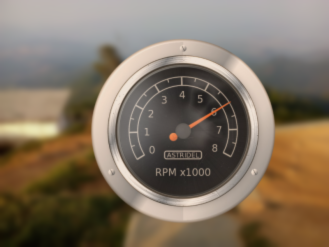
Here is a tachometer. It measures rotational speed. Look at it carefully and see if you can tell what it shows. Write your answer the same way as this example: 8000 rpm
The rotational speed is 6000 rpm
